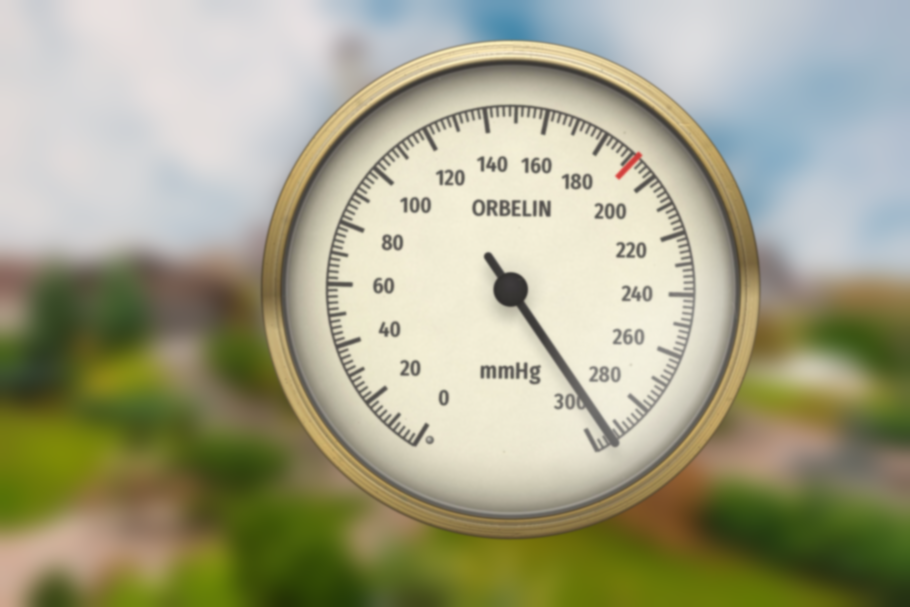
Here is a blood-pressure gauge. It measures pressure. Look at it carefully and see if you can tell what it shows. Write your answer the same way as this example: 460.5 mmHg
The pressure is 294 mmHg
